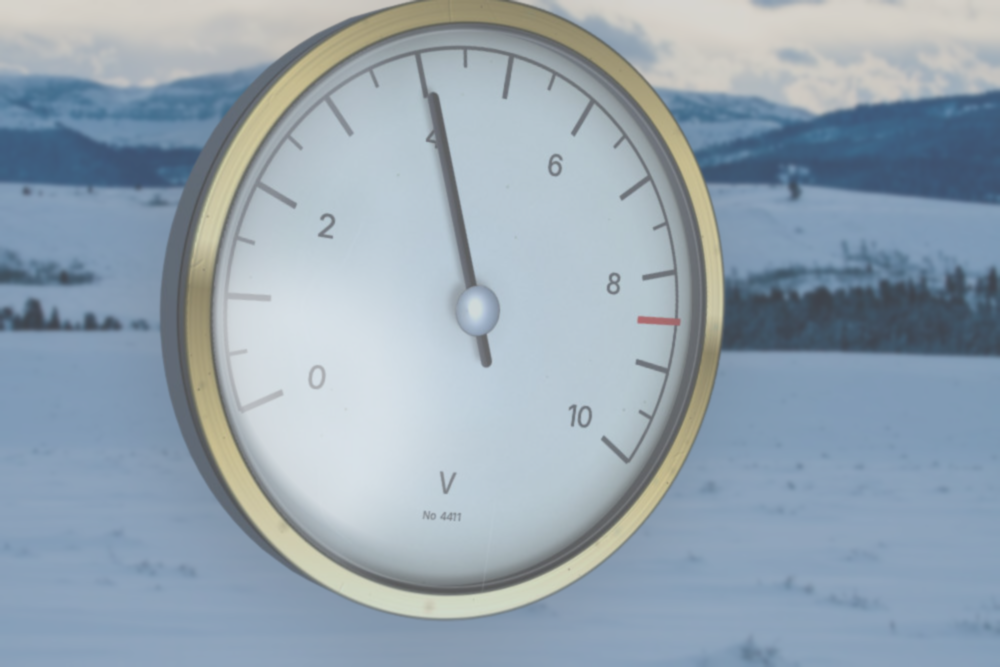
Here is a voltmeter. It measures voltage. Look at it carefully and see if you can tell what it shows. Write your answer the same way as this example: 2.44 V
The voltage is 4 V
